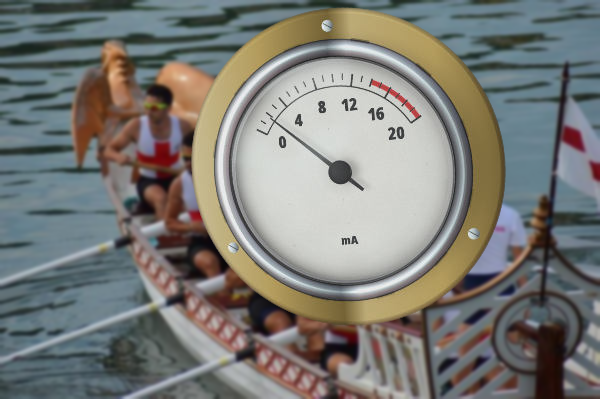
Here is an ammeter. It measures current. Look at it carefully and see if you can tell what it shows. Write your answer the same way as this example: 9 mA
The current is 2 mA
